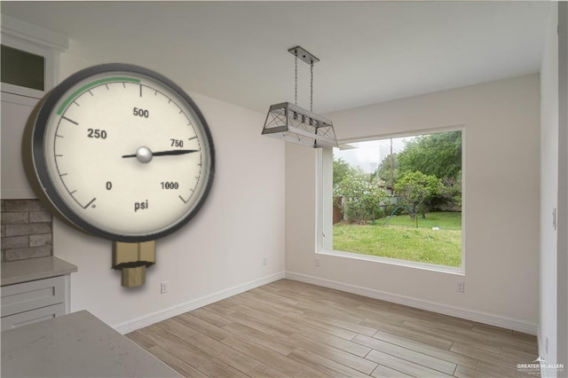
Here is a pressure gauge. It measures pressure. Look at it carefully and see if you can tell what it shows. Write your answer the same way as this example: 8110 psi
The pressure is 800 psi
